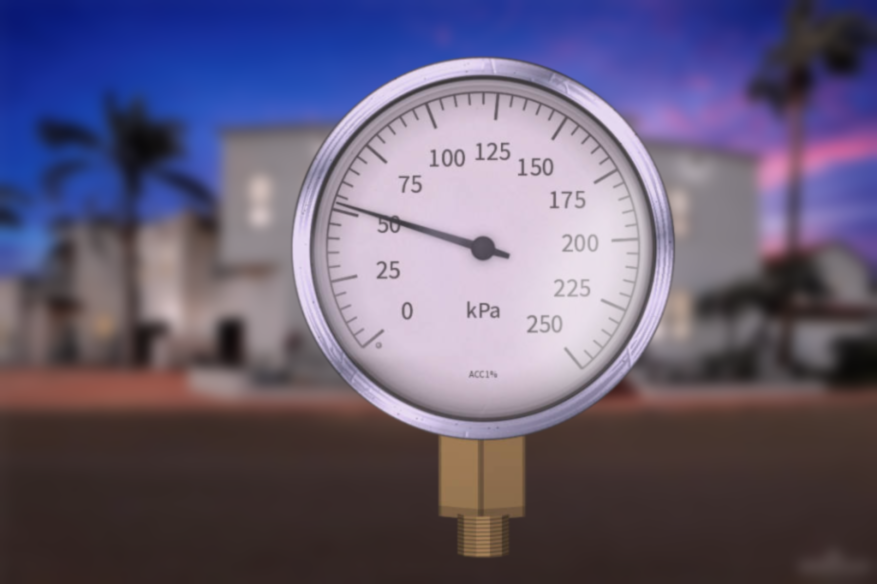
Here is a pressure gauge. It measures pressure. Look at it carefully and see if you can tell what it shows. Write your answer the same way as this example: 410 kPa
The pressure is 52.5 kPa
